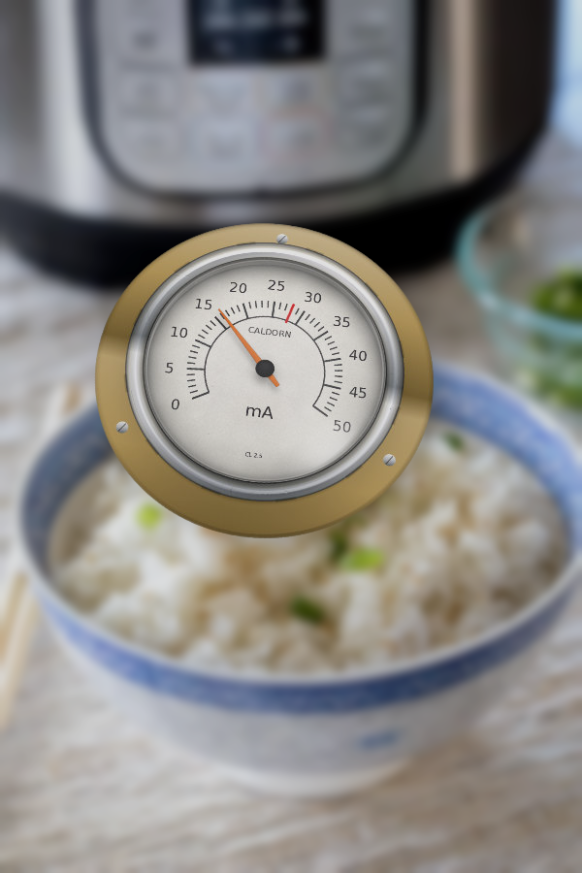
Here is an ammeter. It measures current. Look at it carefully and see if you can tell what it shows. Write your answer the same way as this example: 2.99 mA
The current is 16 mA
